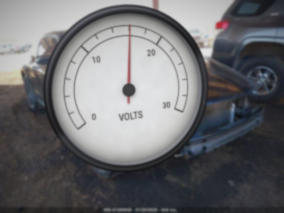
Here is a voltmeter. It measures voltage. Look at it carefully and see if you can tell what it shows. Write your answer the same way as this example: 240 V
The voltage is 16 V
